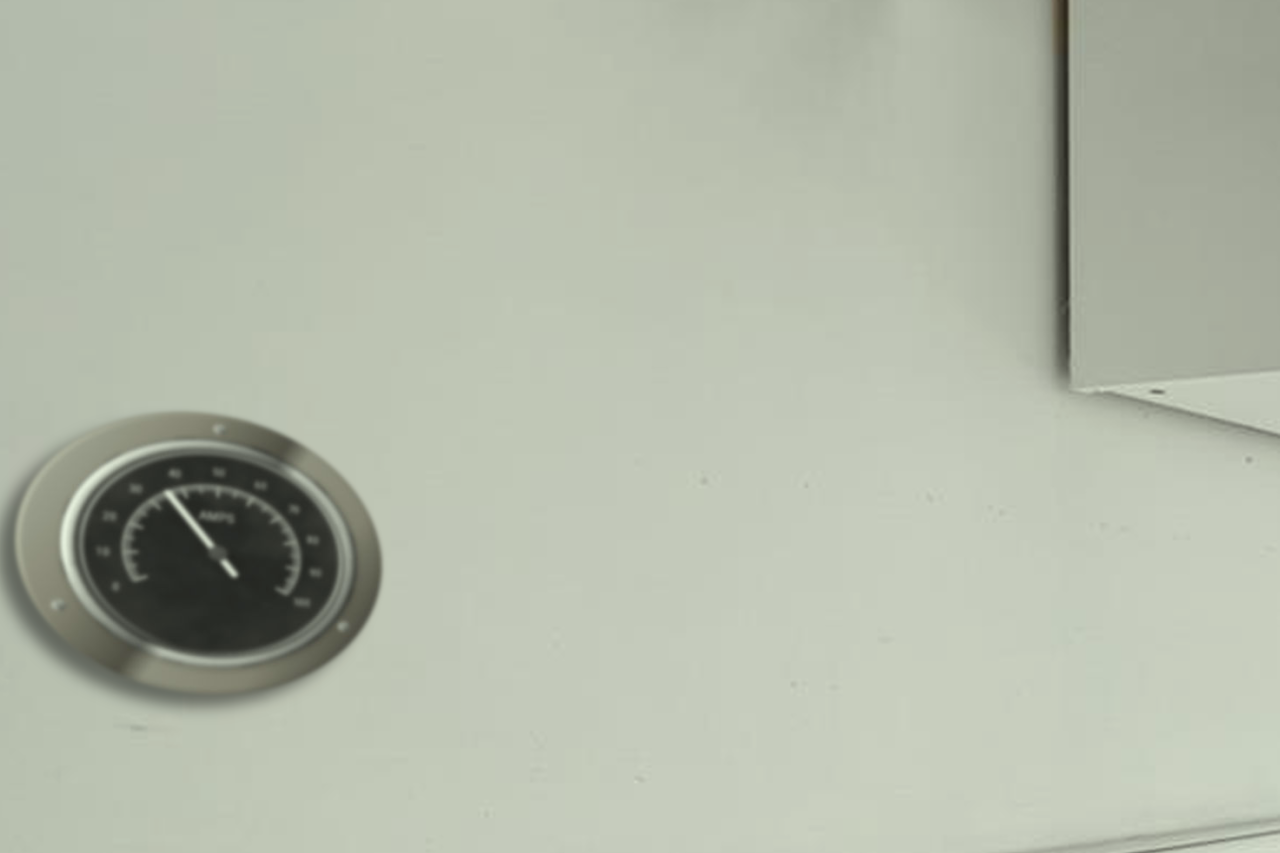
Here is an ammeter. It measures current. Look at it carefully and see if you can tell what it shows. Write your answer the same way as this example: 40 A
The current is 35 A
